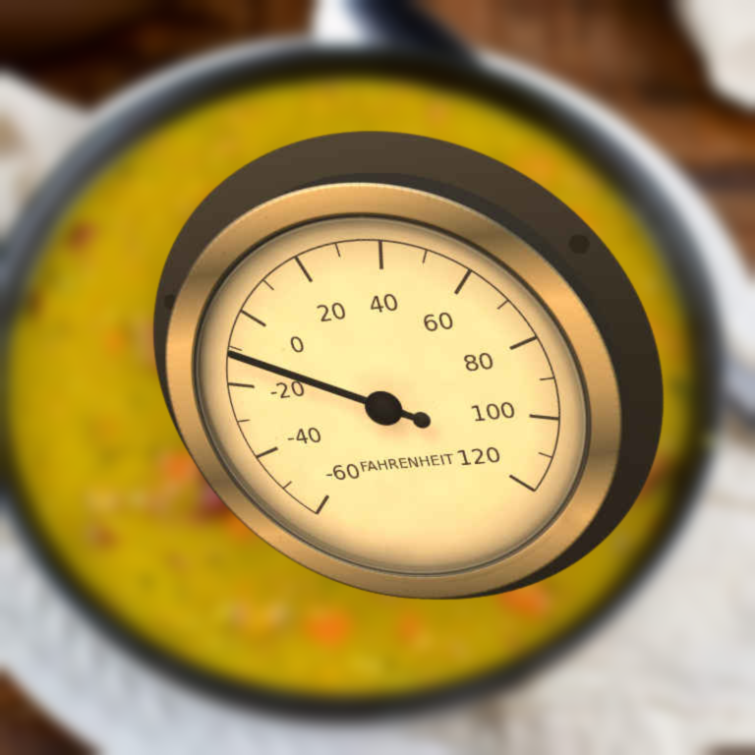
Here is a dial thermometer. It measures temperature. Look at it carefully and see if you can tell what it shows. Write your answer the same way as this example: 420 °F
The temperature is -10 °F
